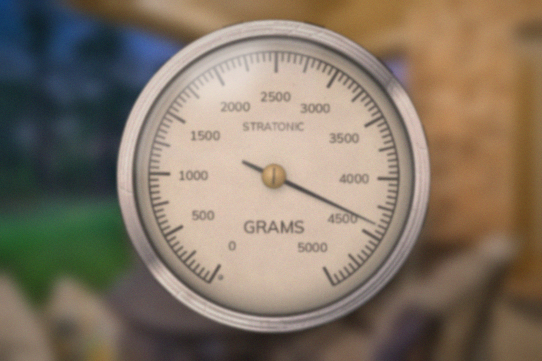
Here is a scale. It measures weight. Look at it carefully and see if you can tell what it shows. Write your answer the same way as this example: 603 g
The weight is 4400 g
